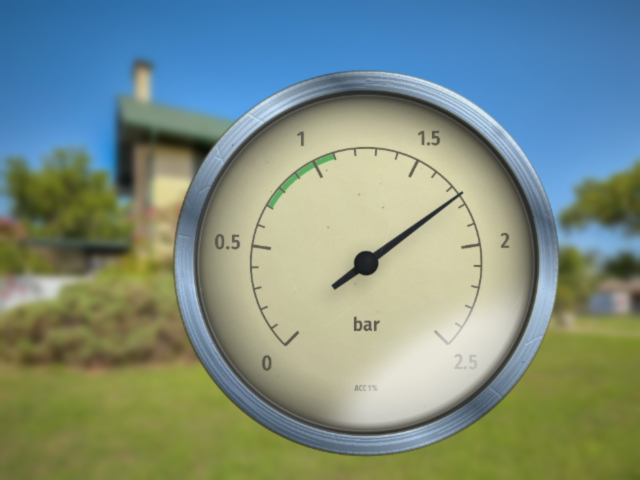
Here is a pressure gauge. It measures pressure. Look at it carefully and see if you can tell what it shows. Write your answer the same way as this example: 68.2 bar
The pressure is 1.75 bar
